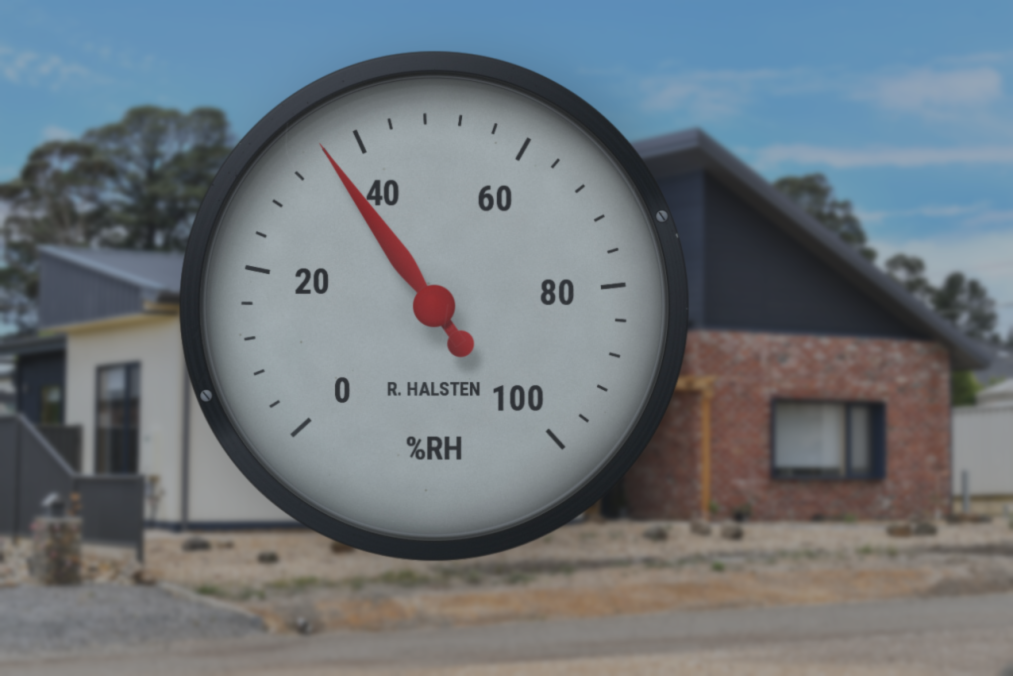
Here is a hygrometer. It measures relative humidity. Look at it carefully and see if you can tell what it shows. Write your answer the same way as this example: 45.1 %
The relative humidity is 36 %
